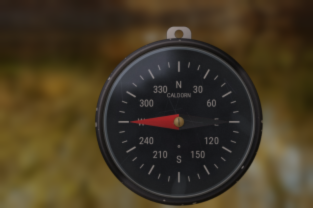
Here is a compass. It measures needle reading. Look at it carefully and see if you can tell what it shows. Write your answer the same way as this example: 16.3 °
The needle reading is 270 °
